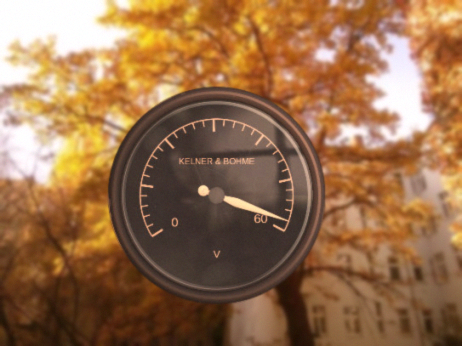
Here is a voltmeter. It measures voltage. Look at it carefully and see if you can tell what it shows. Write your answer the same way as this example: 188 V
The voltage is 58 V
